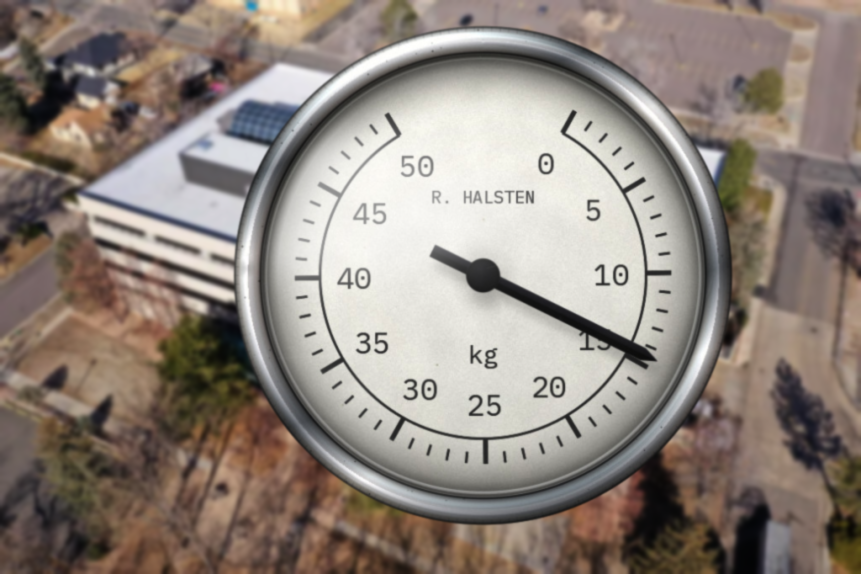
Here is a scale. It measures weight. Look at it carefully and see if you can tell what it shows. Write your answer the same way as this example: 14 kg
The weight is 14.5 kg
